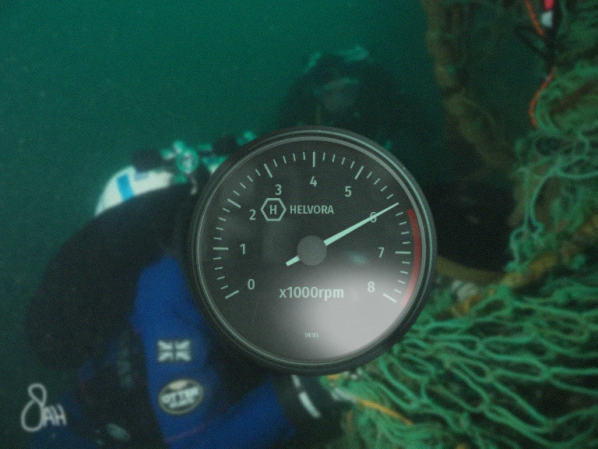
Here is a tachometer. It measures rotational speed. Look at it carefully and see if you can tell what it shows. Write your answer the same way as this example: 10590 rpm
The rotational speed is 6000 rpm
